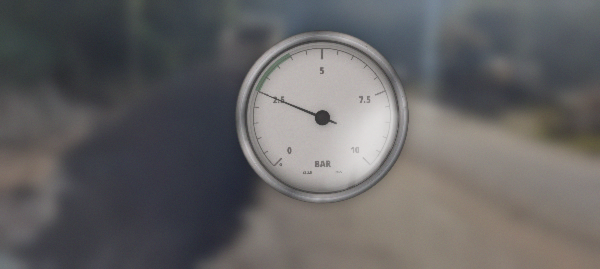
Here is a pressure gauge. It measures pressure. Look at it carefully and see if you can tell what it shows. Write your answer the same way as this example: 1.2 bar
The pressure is 2.5 bar
